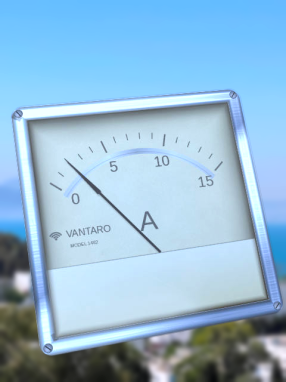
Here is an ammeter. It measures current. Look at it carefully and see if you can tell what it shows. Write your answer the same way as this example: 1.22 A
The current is 2 A
